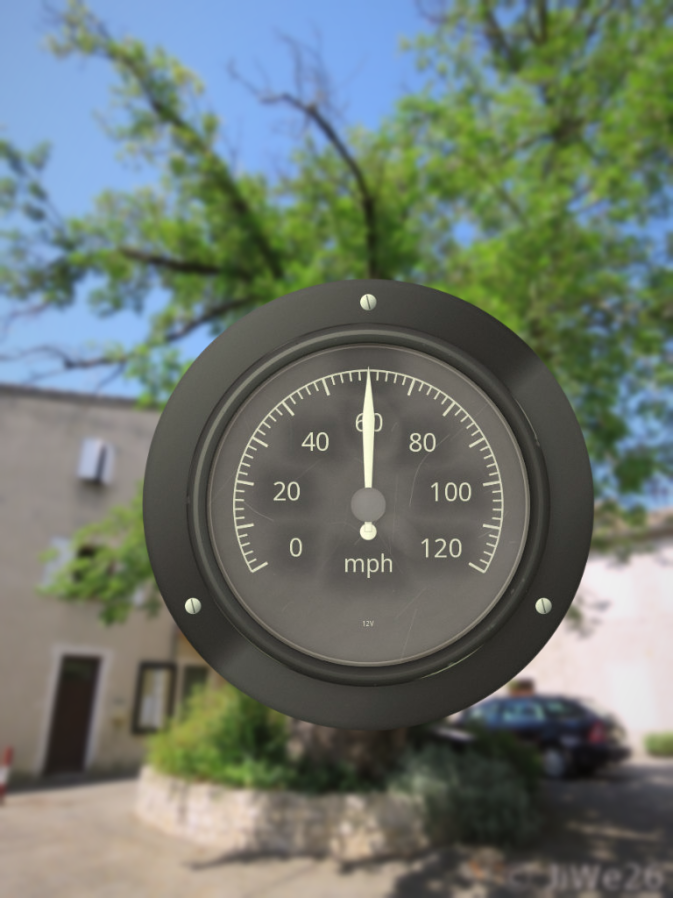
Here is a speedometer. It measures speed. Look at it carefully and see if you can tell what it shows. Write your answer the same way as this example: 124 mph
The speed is 60 mph
